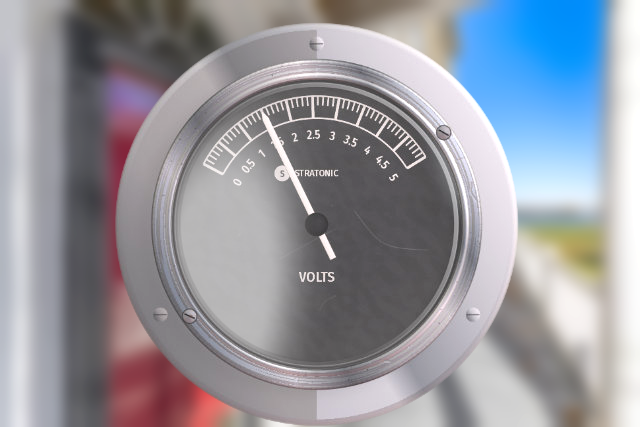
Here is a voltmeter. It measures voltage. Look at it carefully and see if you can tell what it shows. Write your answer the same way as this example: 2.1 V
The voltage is 1.5 V
